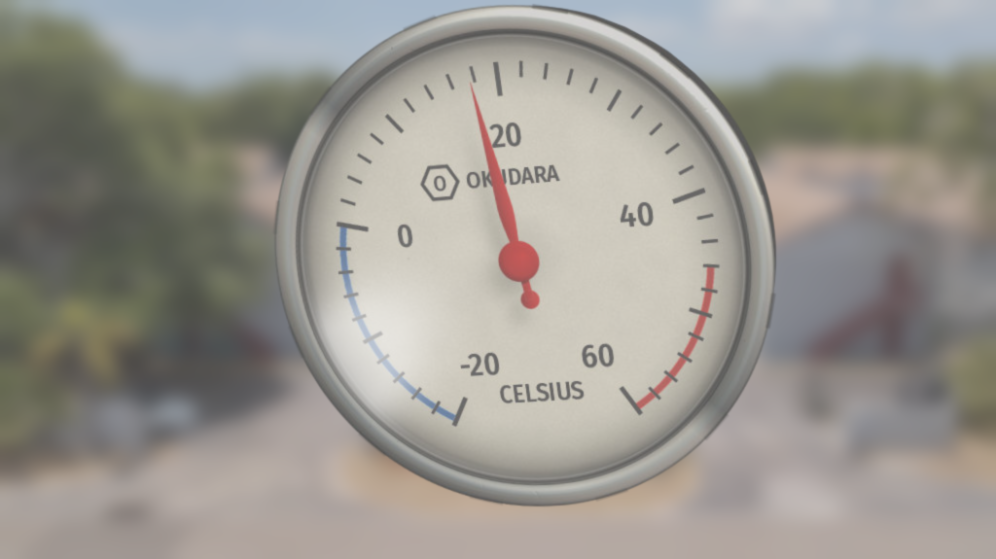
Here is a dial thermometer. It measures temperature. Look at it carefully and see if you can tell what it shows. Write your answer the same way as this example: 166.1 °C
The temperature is 18 °C
